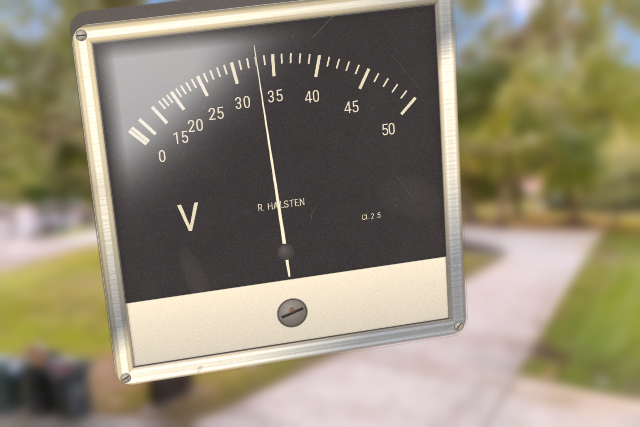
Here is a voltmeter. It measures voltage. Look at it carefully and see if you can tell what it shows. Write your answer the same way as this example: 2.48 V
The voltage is 33 V
